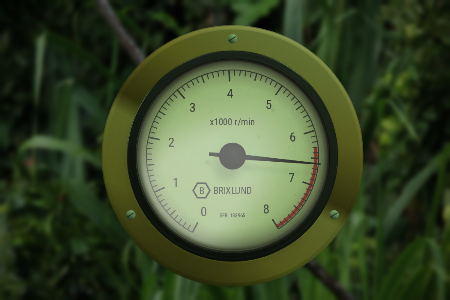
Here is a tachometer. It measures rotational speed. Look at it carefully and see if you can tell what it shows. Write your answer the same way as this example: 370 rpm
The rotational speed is 6600 rpm
